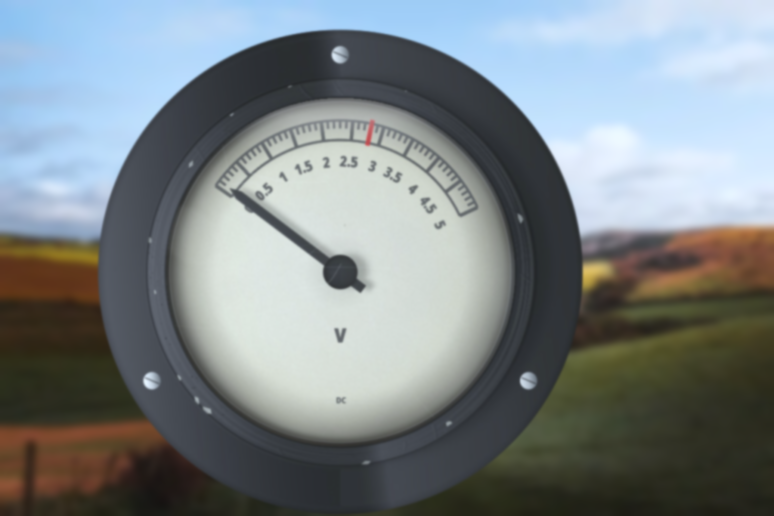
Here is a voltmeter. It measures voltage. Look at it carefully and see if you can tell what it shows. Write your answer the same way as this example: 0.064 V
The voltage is 0.1 V
